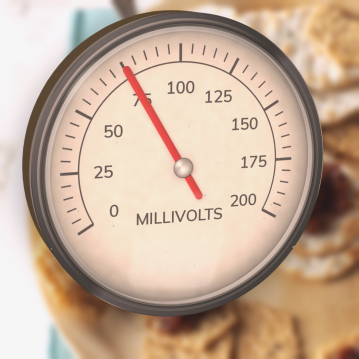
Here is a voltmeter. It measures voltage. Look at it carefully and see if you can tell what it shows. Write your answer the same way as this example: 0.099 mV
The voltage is 75 mV
